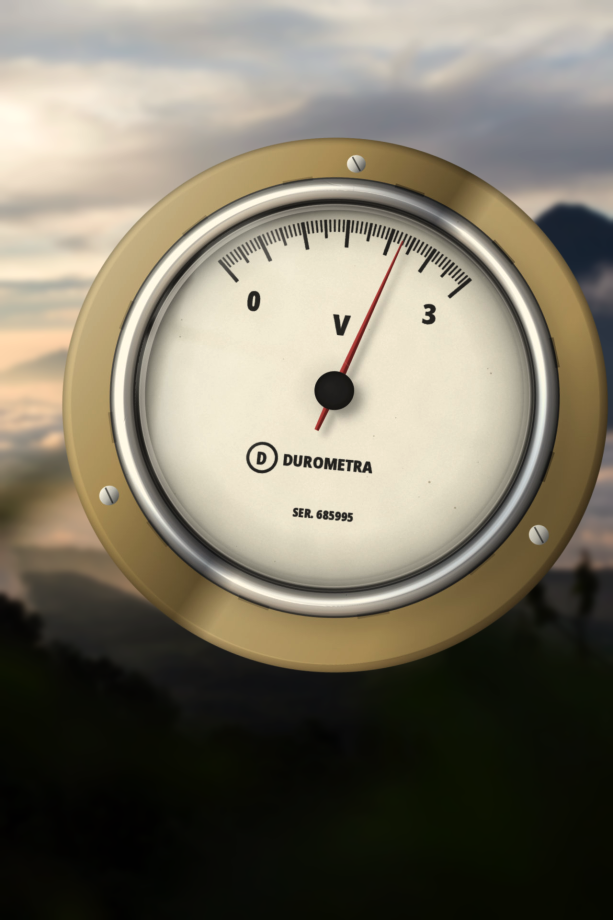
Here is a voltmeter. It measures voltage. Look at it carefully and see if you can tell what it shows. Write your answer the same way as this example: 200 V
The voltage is 2.15 V
